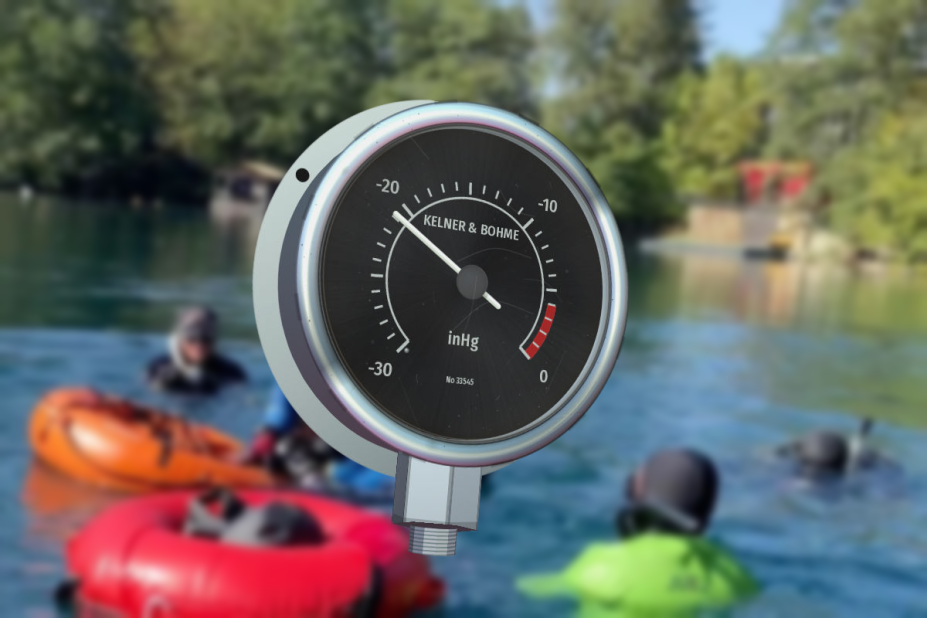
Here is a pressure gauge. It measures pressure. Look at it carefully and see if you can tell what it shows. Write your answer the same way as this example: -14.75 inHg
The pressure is -21 inHg
